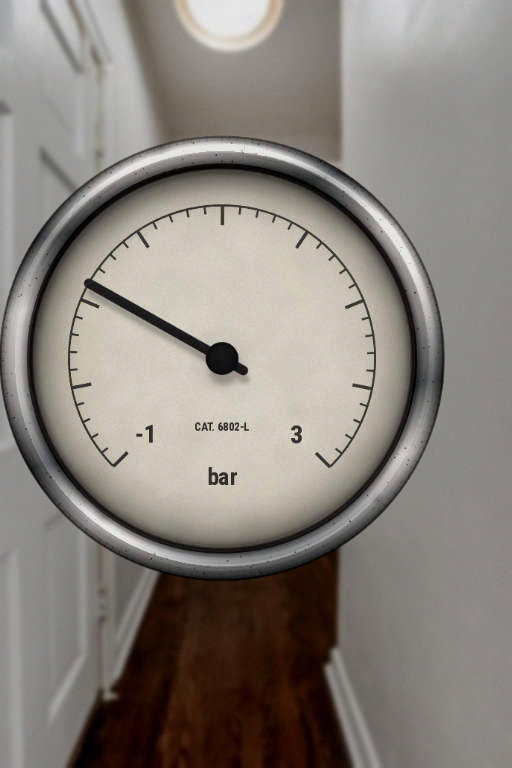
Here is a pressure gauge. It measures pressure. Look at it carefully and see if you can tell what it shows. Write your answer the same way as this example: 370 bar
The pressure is 0.1 bar
